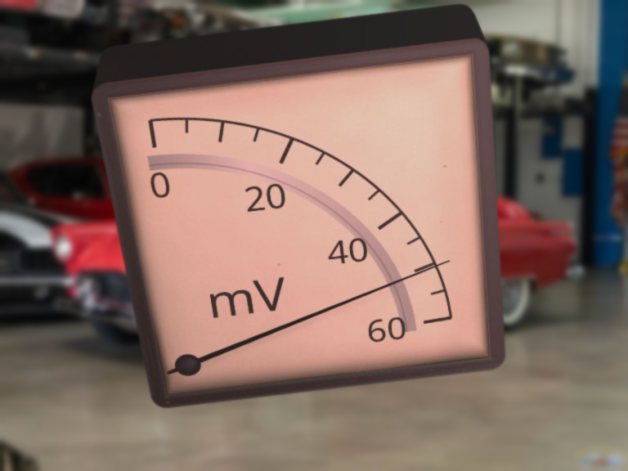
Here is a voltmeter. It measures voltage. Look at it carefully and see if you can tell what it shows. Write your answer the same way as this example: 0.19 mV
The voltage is 50 mV
